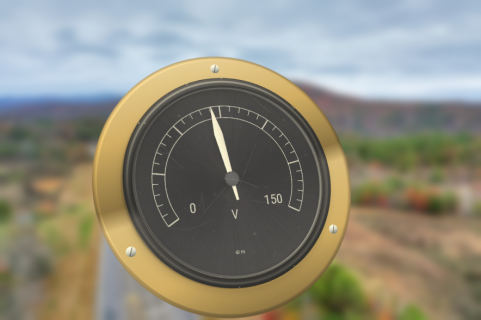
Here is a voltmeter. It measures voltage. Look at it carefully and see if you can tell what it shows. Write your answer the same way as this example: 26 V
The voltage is 70 V
